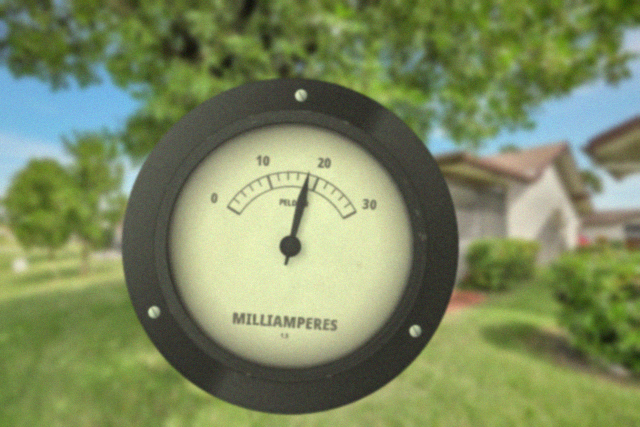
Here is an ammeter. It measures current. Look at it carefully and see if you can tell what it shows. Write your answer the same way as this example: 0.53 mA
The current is 18 mA
